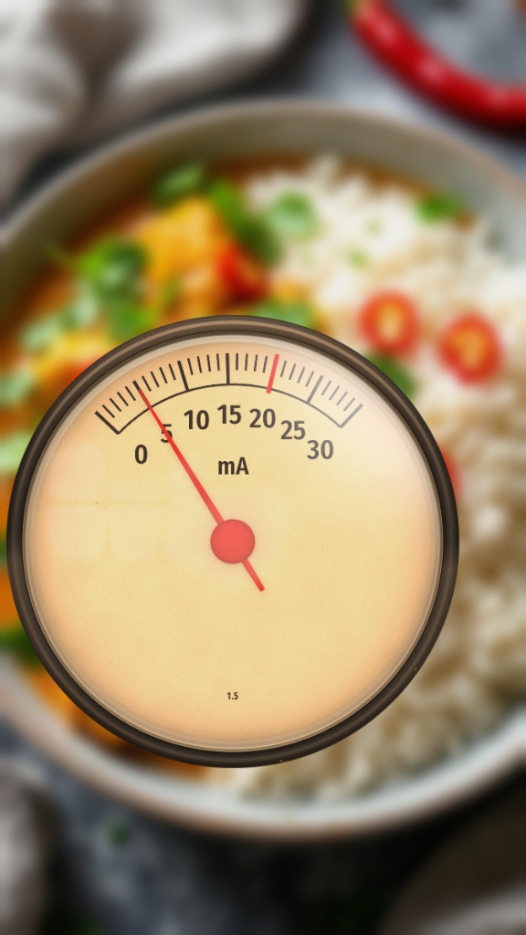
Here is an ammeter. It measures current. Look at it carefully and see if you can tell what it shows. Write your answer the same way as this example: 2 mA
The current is 5 mA
